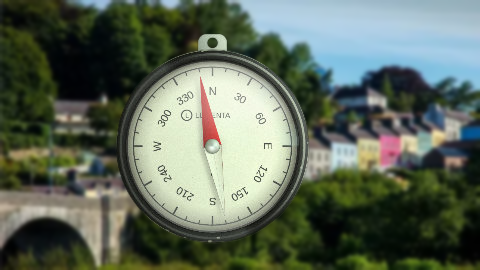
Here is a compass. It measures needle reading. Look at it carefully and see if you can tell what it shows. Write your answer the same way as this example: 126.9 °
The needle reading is 350 °
